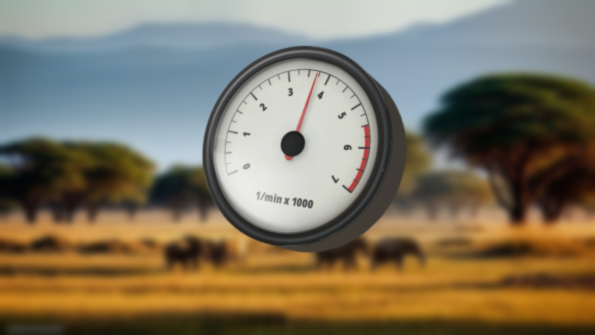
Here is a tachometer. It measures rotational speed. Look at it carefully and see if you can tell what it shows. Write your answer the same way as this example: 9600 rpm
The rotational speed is 3750 rpm
